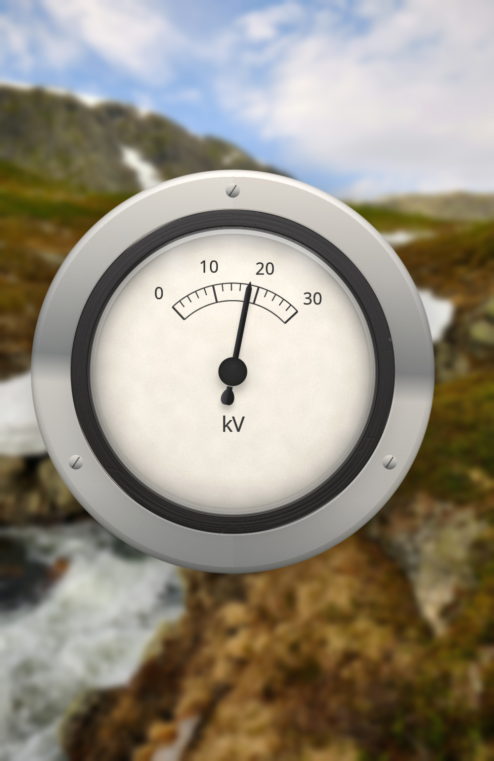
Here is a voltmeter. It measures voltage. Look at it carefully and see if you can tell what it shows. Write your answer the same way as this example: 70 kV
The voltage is 18 kV
